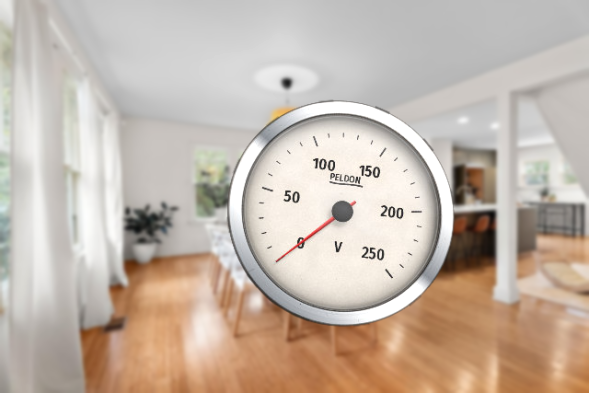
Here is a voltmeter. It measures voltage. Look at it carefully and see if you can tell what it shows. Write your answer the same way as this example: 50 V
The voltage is 0 V
